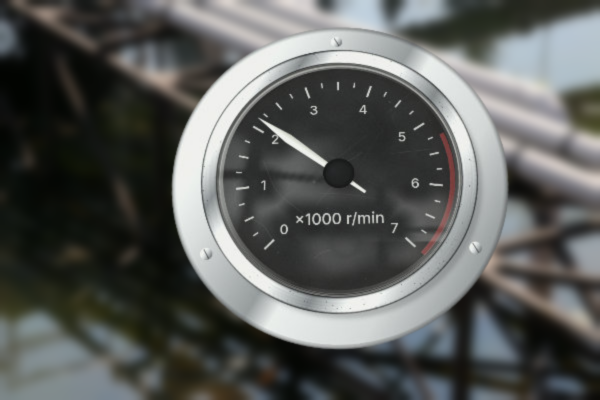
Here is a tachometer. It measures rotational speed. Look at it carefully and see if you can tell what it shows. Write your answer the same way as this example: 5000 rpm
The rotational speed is 2125 rpm
